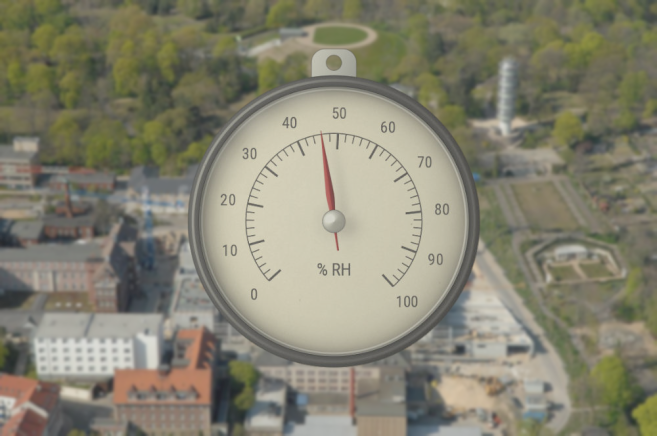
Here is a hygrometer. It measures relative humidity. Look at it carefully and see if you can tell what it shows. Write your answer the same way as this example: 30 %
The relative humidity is 46 %
